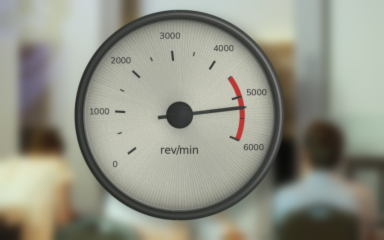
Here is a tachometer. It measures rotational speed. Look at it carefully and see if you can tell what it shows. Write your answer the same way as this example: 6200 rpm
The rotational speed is 5250 rpm
